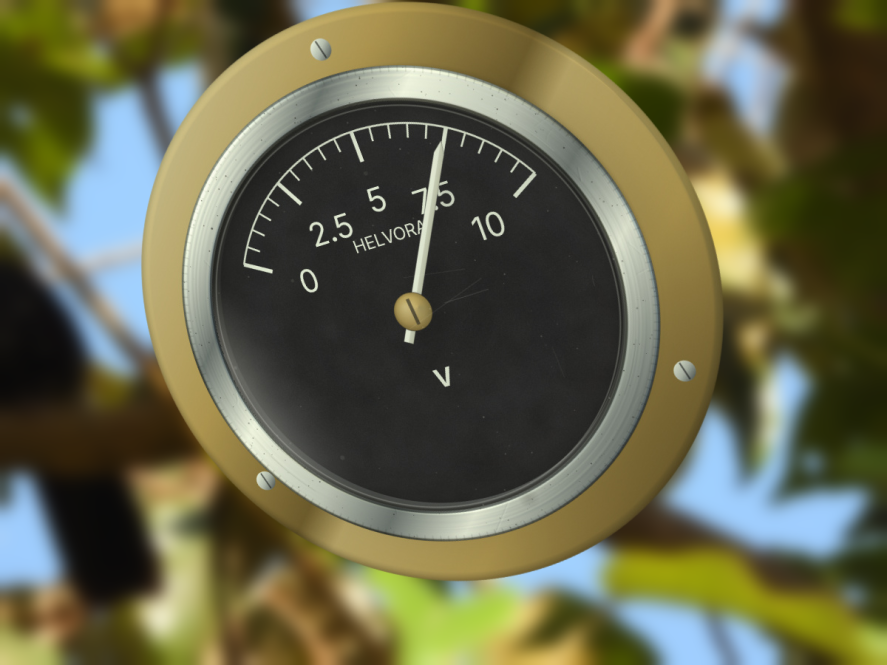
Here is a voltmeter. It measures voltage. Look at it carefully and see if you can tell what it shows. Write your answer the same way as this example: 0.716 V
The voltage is 7.5 V
